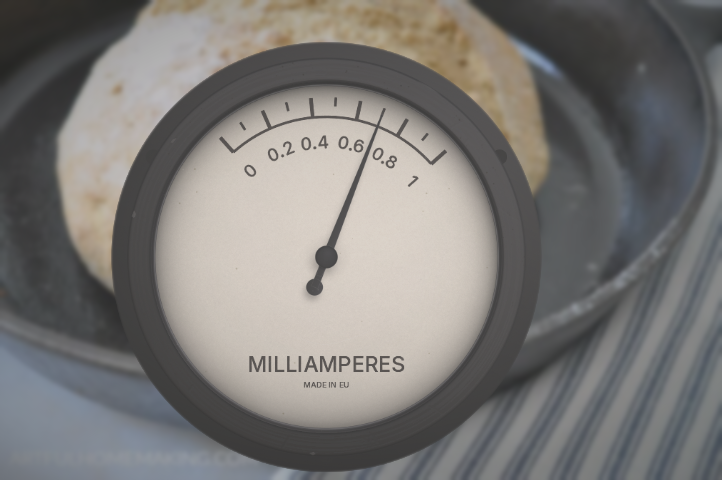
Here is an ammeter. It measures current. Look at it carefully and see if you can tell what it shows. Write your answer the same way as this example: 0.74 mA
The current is 0.7 mA
